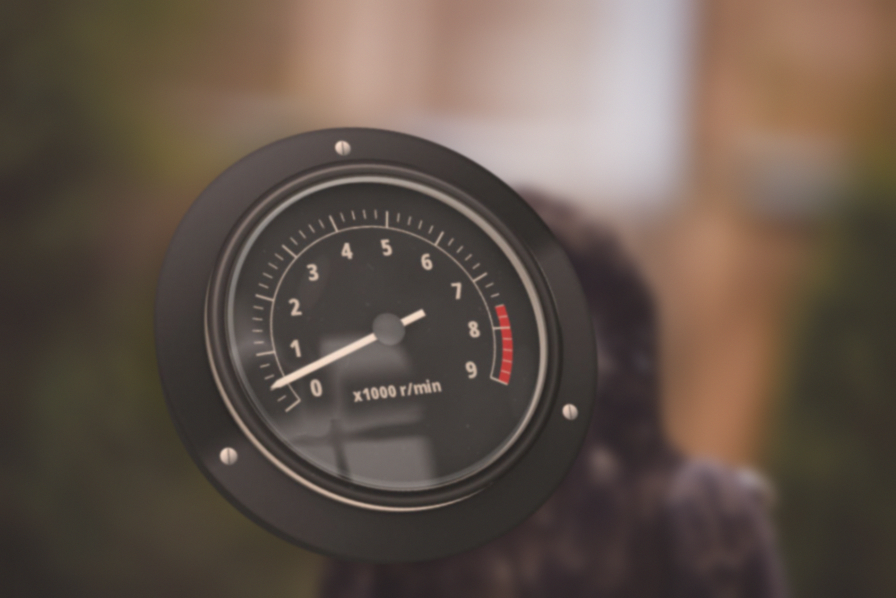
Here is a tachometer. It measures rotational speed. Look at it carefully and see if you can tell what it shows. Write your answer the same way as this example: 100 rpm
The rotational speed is 400 rpm
